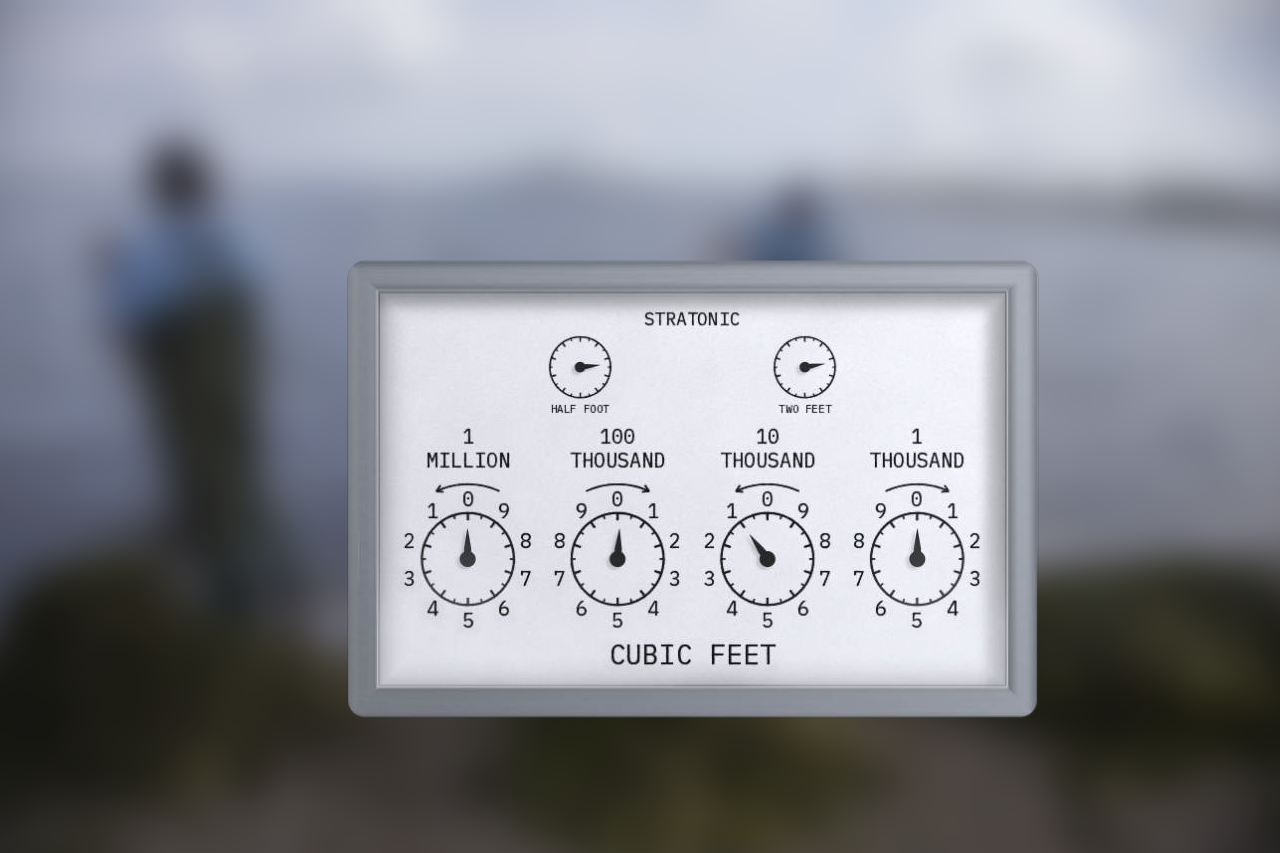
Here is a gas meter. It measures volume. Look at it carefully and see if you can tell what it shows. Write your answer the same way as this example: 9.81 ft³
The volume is 1000 ft³
